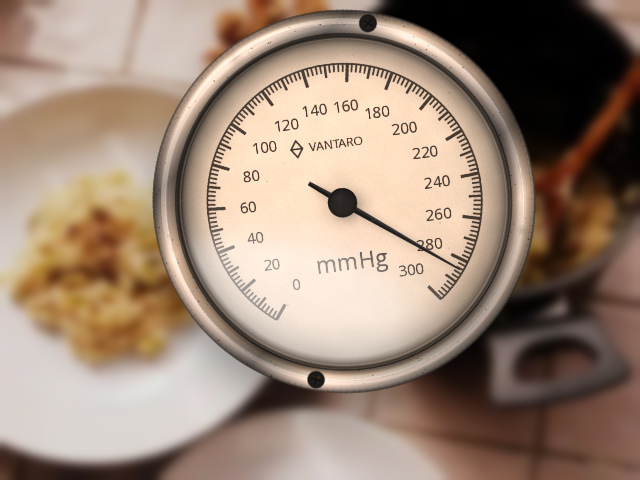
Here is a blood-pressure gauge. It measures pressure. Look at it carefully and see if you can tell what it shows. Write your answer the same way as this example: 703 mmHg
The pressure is 284 mmHg
